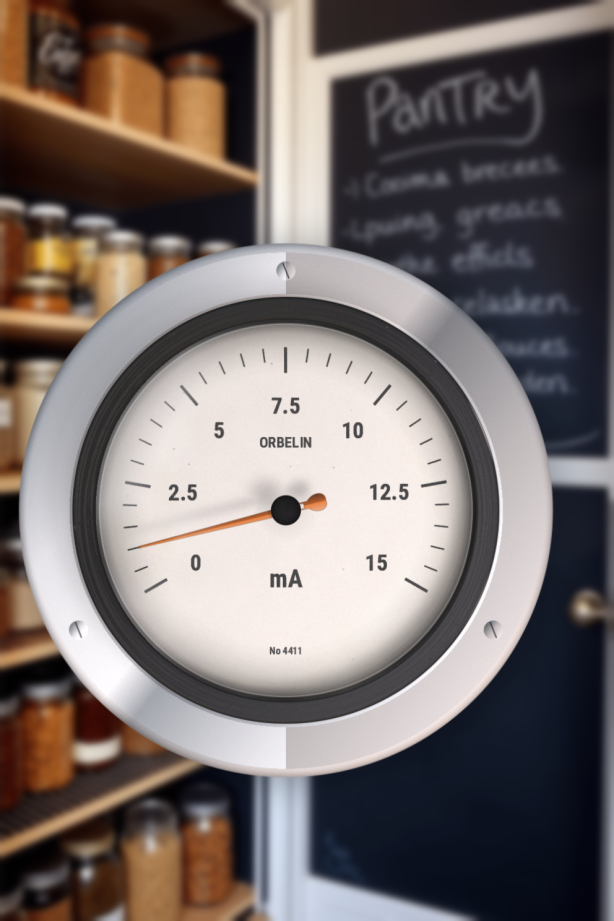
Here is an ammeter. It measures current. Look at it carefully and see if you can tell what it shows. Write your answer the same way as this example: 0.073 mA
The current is 1 mA
